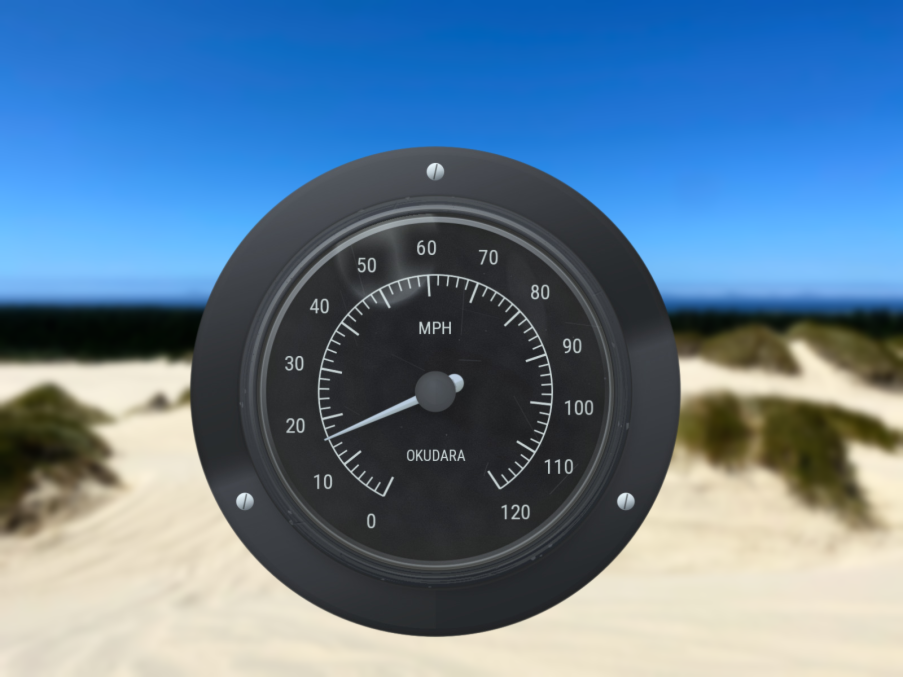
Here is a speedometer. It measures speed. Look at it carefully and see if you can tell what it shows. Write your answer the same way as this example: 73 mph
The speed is 16 mph
